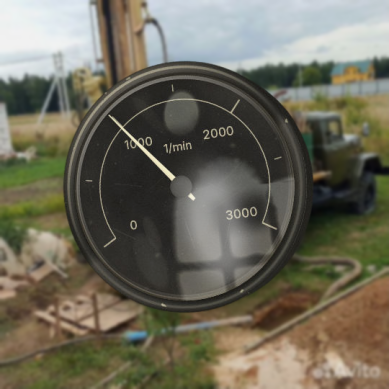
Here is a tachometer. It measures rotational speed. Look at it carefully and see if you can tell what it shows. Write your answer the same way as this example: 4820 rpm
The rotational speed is 1000 rpm
